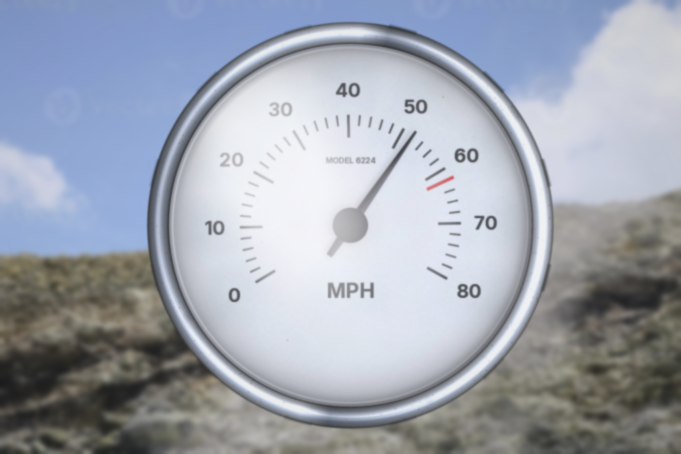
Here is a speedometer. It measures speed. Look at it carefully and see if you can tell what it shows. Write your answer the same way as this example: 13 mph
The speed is 52 mph
